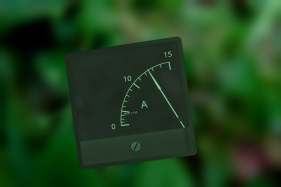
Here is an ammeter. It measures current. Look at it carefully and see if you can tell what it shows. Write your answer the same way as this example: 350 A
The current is 12.5 A
